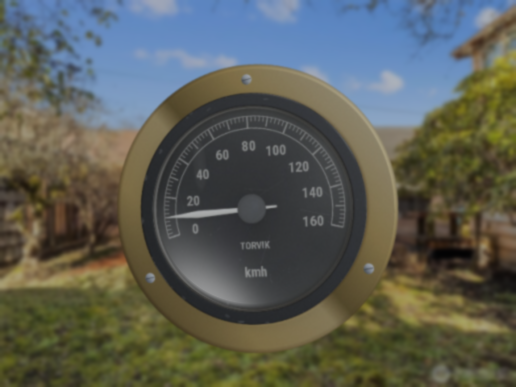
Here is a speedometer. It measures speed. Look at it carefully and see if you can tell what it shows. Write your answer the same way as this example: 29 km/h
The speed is 10 km/h
